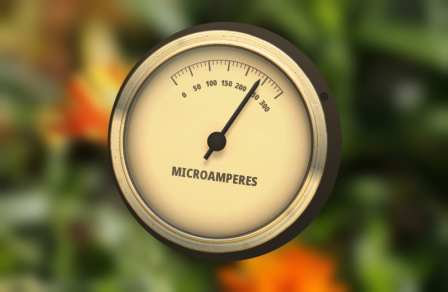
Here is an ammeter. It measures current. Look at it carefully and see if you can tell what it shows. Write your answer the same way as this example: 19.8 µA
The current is 240 µA
